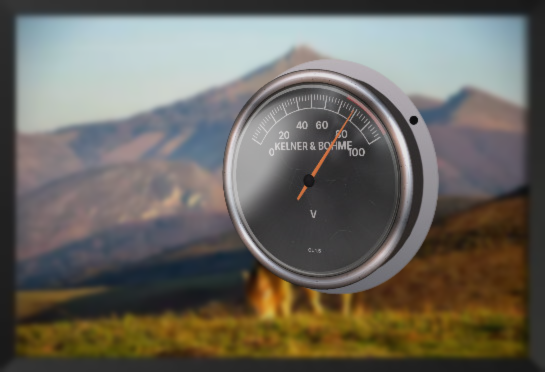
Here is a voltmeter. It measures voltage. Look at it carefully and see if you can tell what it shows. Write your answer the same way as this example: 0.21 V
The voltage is 80 V
